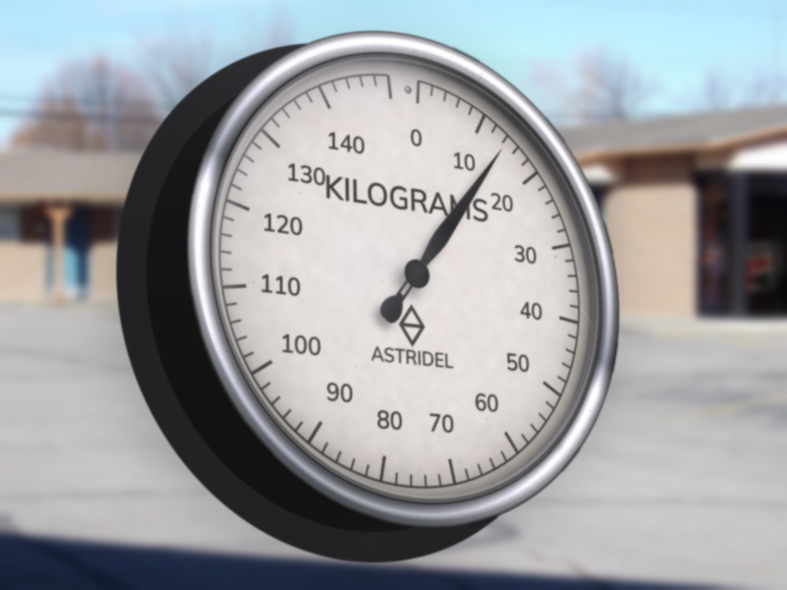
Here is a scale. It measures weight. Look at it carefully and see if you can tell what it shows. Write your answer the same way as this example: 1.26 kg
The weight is 14 kg
